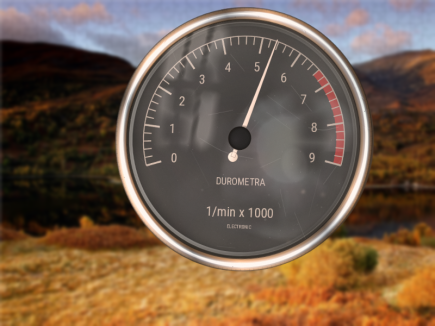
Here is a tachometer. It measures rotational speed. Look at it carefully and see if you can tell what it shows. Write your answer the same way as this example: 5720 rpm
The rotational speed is 5400 rpm
